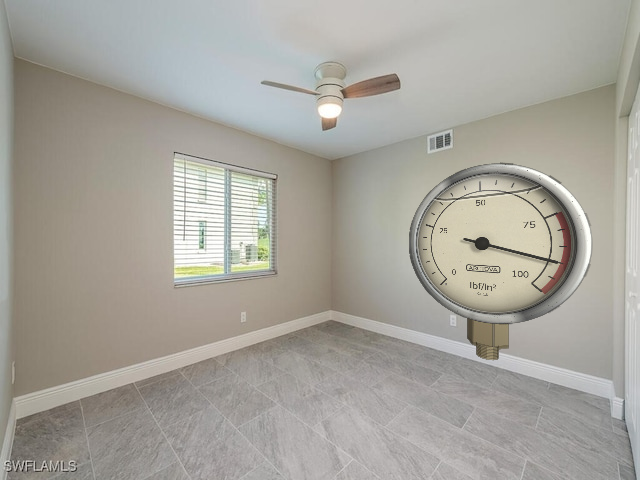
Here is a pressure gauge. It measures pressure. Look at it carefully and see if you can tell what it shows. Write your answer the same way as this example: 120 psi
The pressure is 90 psi
